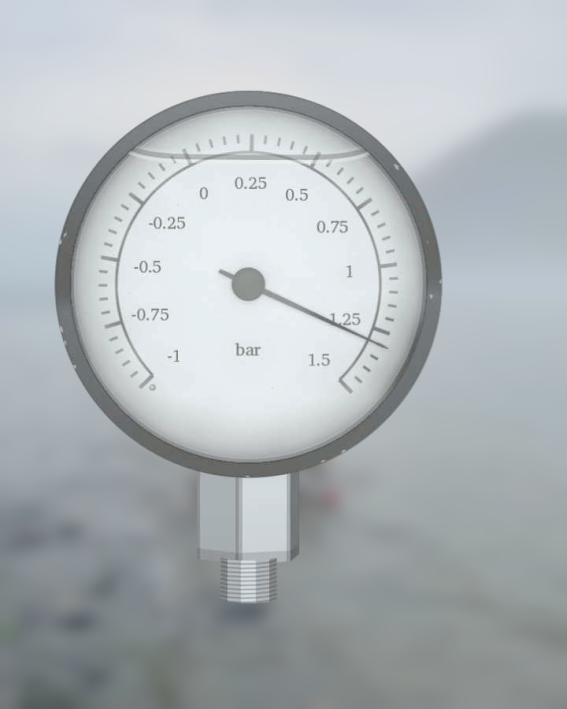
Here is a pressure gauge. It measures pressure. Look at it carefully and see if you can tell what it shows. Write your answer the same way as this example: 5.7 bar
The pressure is 1.3 bar
